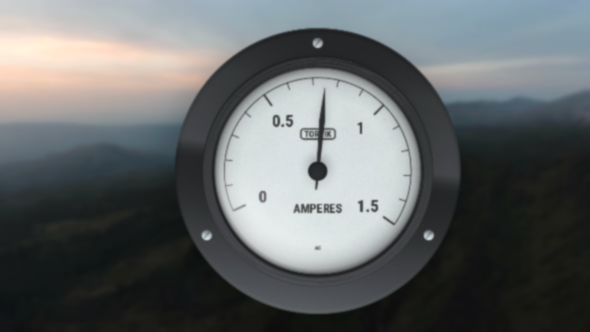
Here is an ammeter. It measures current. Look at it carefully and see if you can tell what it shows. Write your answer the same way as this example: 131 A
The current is 0.75 A
